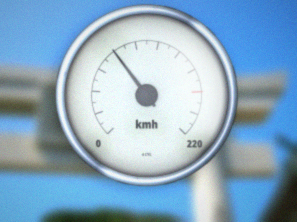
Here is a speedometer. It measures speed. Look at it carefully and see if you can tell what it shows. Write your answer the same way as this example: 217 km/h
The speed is 80 km/h
